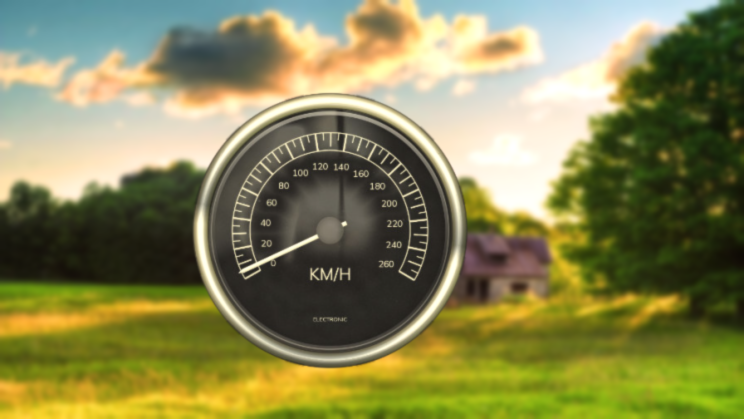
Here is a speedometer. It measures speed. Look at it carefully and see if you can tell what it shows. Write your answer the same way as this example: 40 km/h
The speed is 5 km/h
